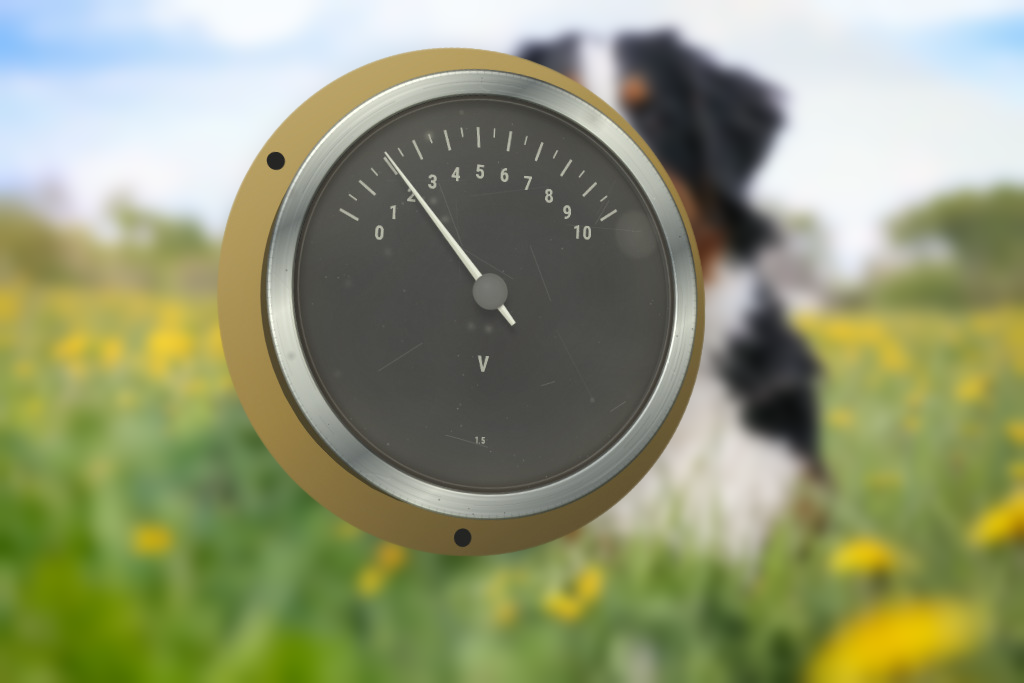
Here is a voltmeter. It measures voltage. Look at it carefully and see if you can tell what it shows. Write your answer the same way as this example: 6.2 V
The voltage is 2 V
